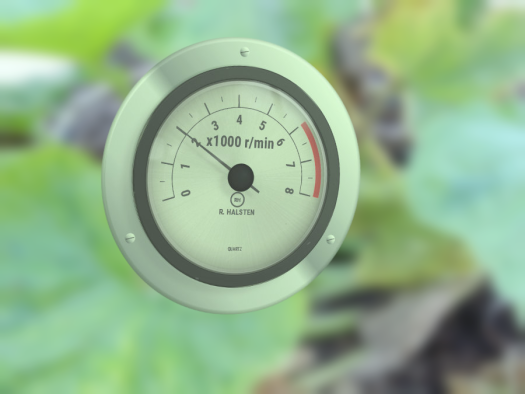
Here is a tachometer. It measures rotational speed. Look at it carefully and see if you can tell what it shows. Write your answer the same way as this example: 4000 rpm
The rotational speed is 2000 rpm
